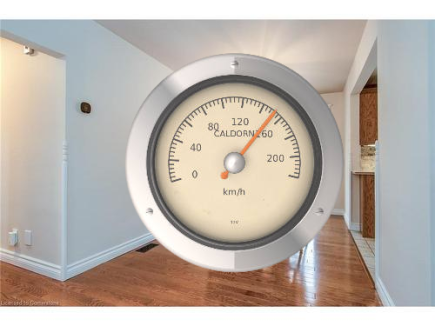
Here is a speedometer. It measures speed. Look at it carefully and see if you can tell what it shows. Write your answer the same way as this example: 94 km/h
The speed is 152 km/h
